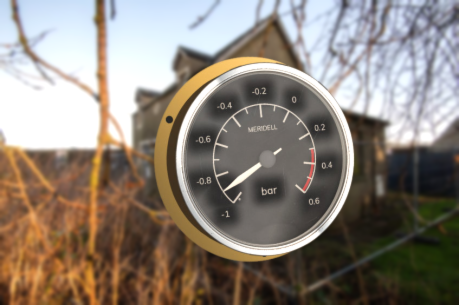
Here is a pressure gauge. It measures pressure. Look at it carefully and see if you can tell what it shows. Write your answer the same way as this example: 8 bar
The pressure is -0.9 bar
